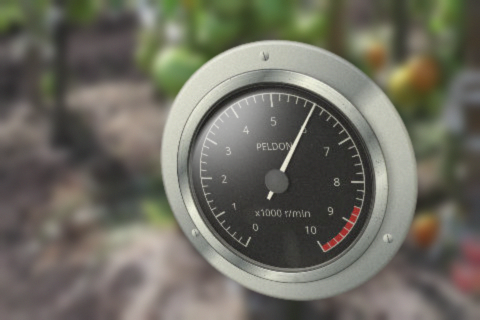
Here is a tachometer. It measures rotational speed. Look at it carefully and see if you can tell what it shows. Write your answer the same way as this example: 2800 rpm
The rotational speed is 6000 rpm
